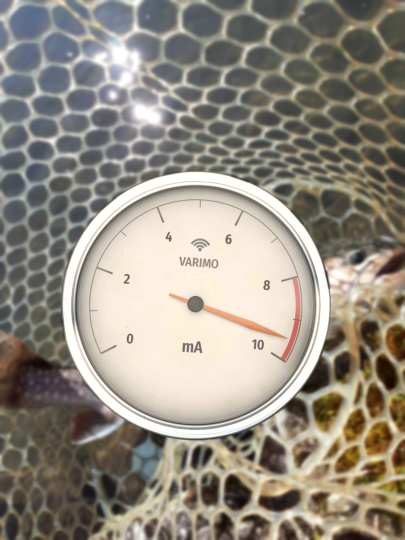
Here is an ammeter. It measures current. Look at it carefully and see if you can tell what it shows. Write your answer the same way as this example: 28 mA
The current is 9.5 mA
